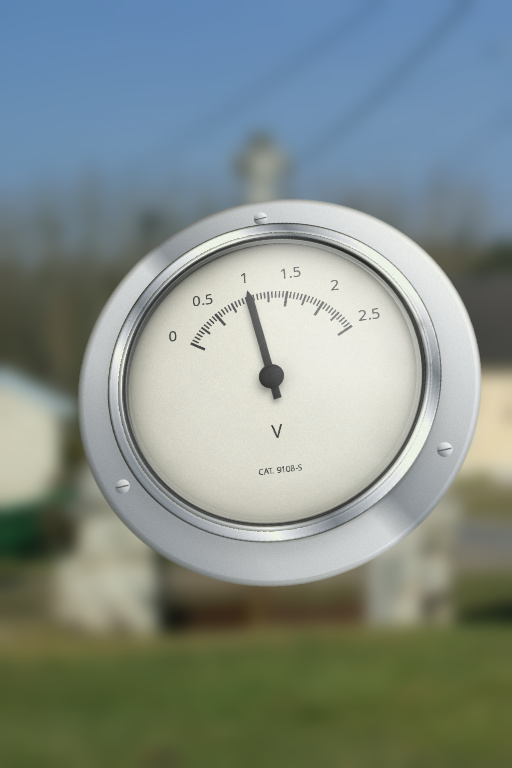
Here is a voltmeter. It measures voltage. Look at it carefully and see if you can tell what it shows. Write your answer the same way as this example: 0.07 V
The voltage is 1 V
